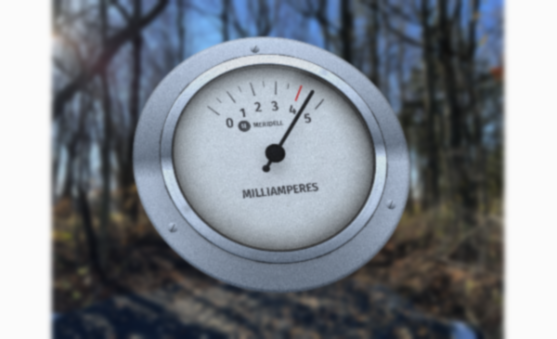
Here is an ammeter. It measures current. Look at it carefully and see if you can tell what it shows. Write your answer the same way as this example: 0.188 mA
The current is 4.5 mA
